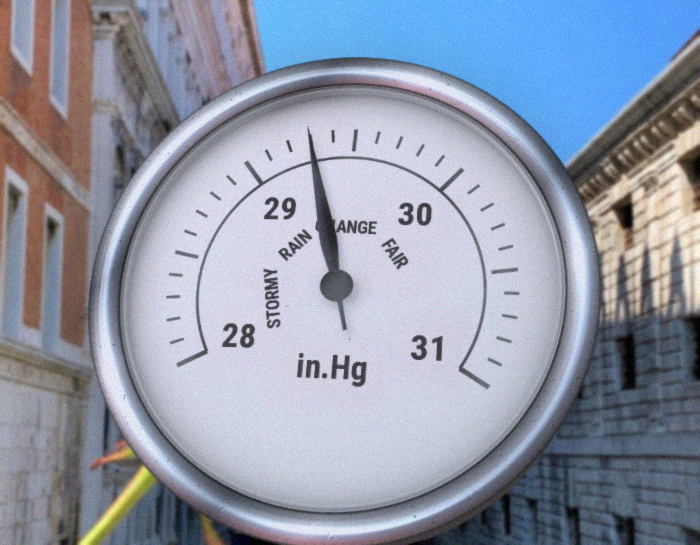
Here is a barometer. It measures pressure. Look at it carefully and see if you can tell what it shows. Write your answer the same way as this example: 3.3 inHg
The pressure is 29.3 inHg
